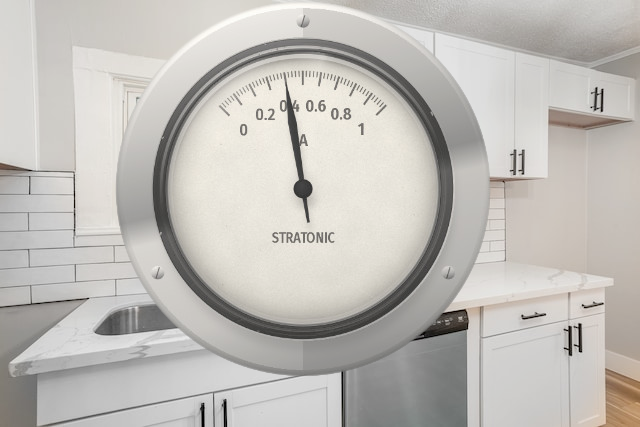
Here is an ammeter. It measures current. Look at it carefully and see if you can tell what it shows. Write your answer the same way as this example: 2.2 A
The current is 0.4 A
